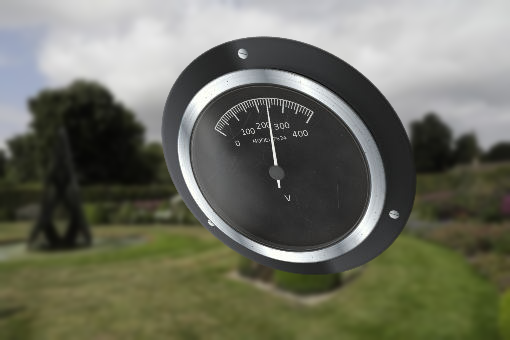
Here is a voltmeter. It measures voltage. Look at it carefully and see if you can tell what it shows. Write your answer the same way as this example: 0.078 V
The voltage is 250 V
